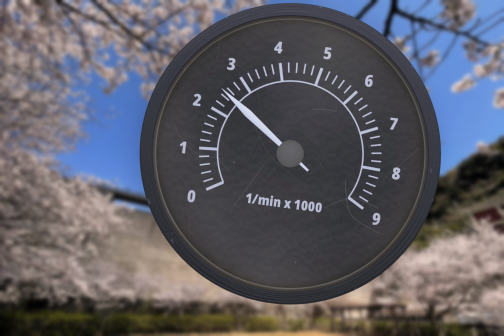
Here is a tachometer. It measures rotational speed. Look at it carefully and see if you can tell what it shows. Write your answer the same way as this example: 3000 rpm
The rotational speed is 2500 rpm
